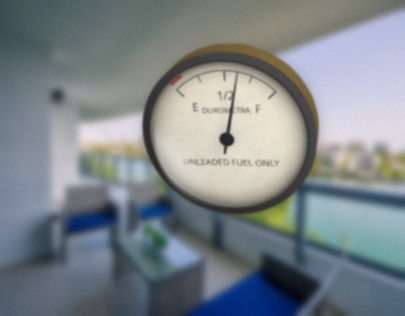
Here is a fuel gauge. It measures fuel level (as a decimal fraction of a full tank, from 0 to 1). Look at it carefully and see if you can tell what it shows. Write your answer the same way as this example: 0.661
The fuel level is 0.625
